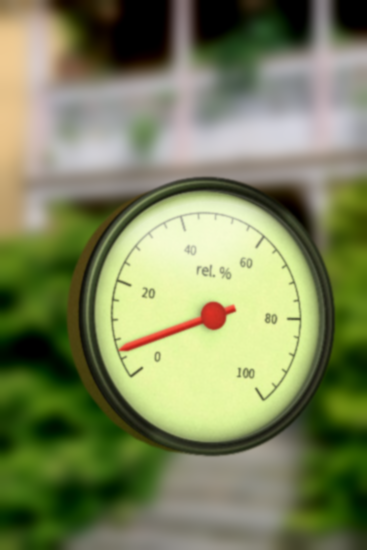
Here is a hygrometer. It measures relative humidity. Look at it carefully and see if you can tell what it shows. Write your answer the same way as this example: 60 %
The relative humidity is 6 %
